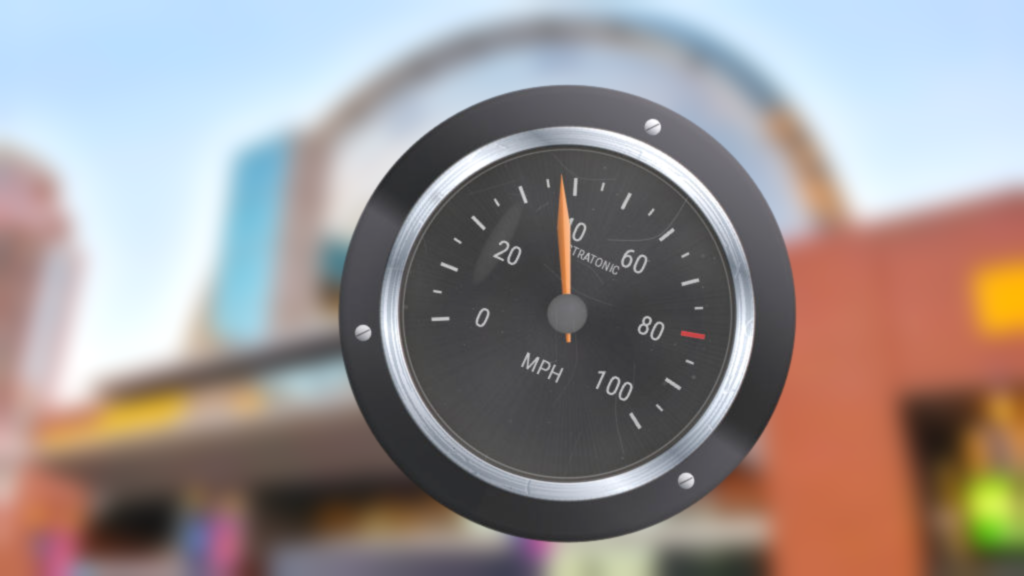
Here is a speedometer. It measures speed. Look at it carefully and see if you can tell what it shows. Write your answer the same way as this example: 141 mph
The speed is 37.5 mph
